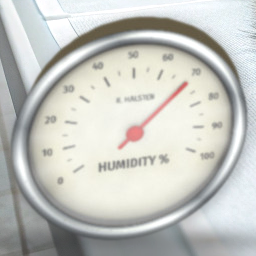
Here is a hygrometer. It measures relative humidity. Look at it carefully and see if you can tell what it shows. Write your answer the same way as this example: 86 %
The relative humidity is 70 %
